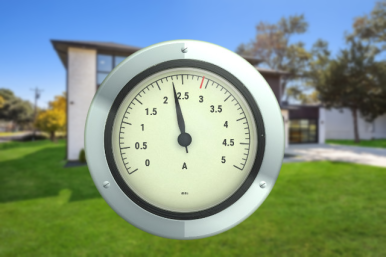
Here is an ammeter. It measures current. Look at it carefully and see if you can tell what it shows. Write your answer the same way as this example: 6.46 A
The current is 2.3 A
